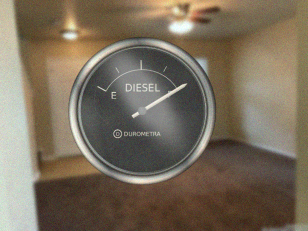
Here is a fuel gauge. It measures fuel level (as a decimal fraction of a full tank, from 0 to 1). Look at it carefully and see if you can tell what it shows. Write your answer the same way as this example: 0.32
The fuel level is 1
